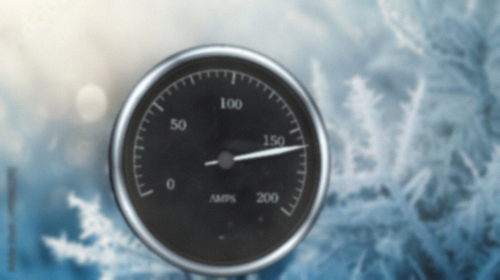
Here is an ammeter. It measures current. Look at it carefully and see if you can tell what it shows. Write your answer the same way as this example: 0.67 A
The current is 160 A
